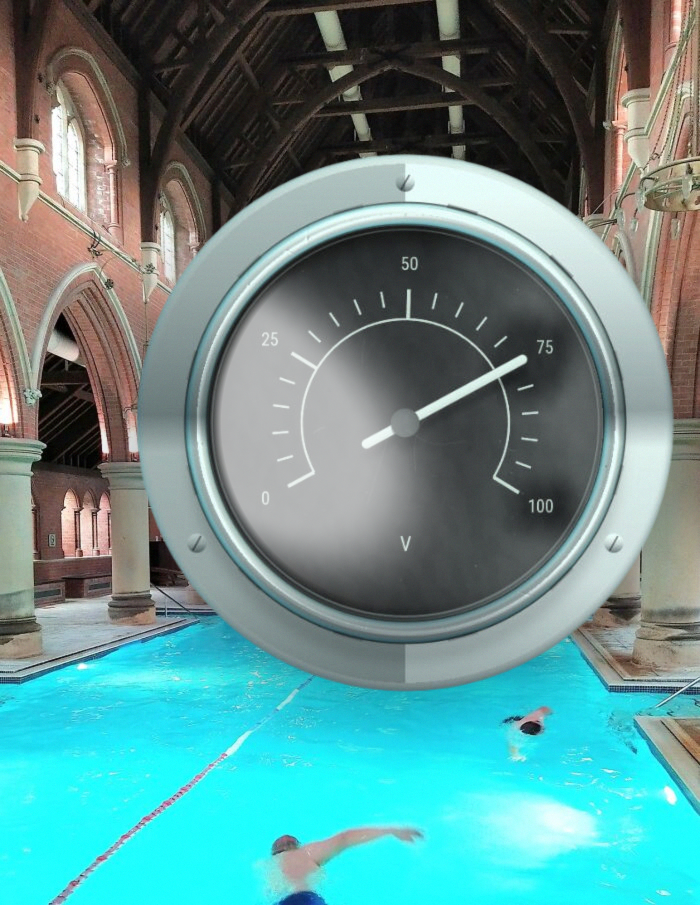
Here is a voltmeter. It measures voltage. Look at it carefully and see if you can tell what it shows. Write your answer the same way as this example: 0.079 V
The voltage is 75 V
